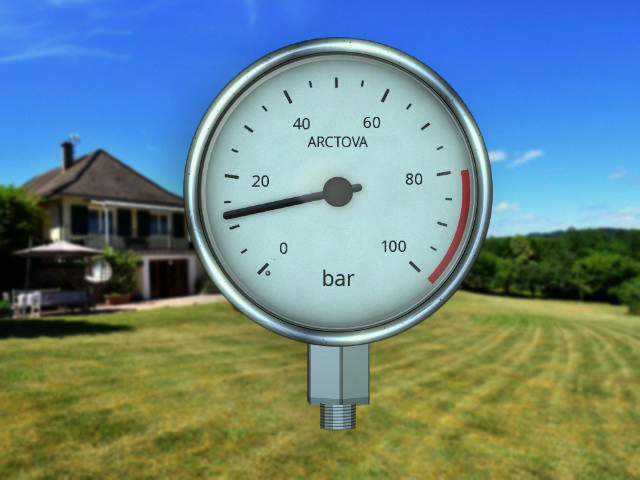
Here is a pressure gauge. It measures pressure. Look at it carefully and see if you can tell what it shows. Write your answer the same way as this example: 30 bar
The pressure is 12.5 bar
